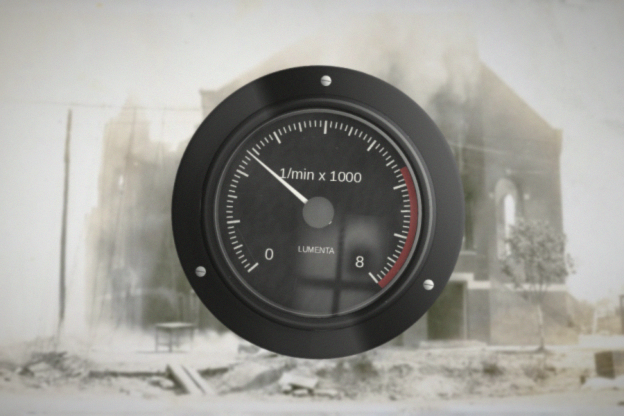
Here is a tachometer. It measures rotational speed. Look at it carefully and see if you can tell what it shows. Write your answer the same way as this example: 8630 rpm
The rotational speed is 2400 rpm
